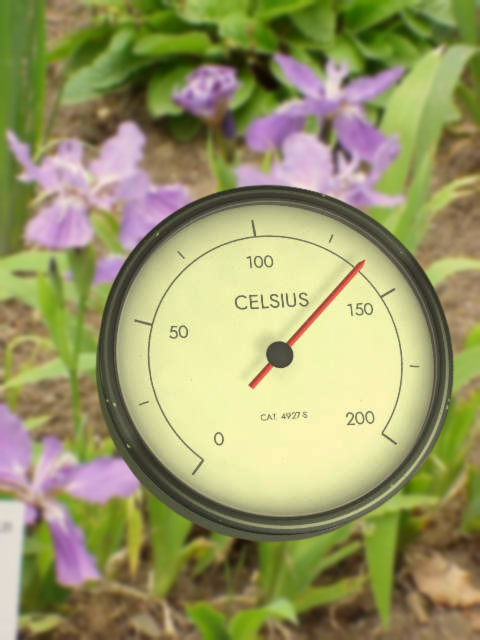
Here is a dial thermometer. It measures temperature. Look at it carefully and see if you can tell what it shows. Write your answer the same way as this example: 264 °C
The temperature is 137.5 °C
